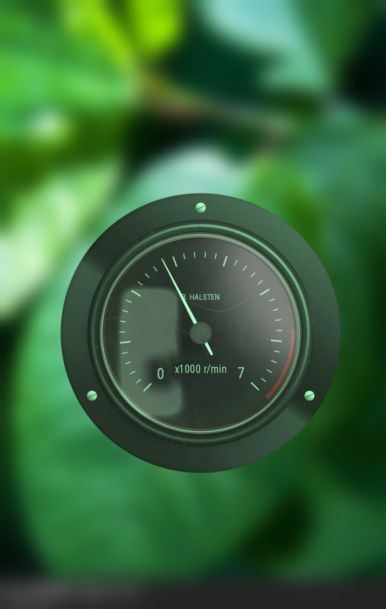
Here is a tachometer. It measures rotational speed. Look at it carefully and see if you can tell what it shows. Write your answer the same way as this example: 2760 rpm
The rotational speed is 2800 rpm
